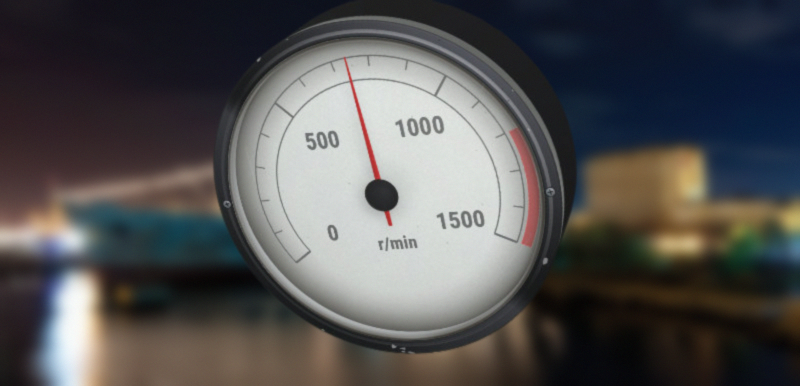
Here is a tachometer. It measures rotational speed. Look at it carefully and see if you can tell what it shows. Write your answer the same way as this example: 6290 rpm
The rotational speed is 750 rpm
